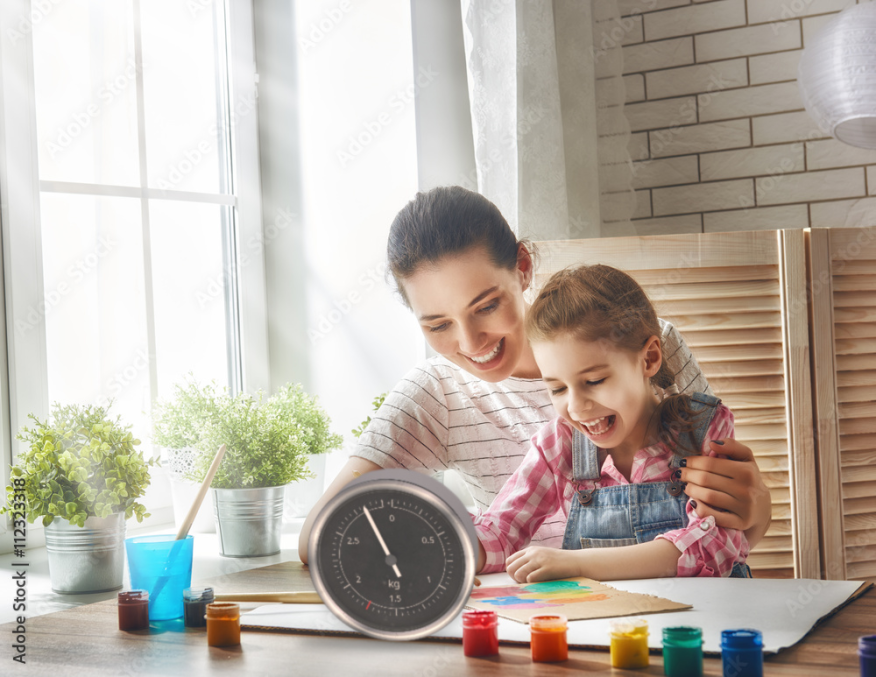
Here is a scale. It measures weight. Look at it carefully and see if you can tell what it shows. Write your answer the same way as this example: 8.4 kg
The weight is 2.85 kg
